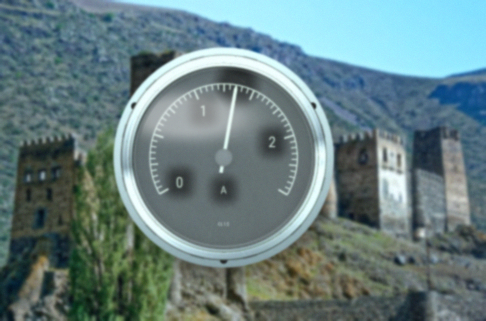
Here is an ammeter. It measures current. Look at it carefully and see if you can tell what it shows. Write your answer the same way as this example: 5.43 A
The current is 1.35 A
